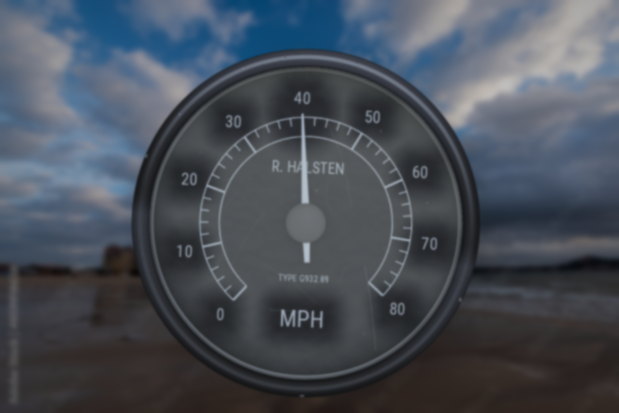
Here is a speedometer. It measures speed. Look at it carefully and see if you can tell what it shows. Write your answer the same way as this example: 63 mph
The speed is 40 mph
